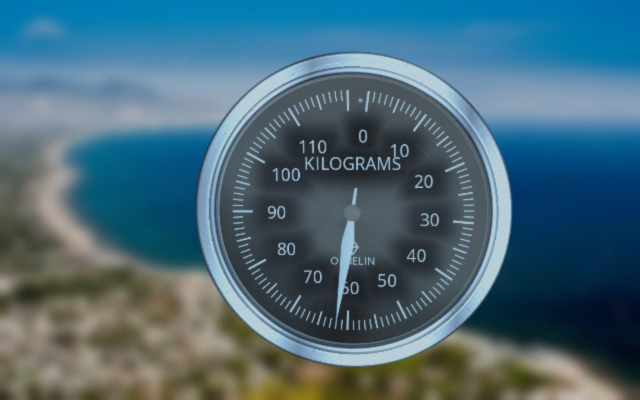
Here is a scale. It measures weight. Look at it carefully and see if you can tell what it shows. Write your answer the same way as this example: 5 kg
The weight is 62 kg
